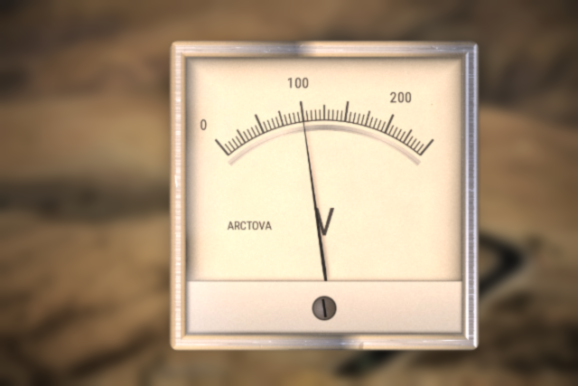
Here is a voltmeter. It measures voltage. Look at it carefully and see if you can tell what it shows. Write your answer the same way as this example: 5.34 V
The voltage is 100 V
